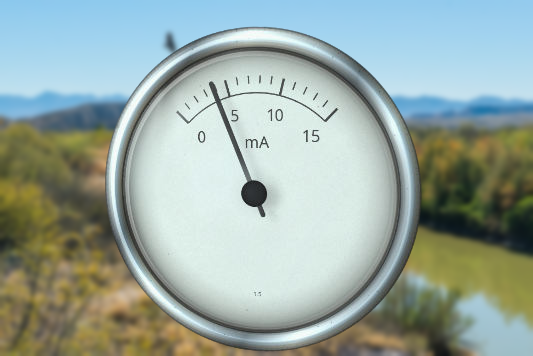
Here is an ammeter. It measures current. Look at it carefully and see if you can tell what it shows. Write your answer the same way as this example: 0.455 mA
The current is 4 mA
